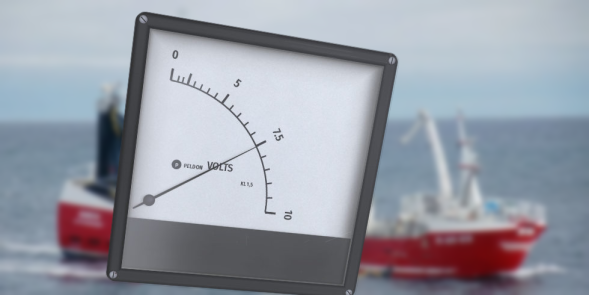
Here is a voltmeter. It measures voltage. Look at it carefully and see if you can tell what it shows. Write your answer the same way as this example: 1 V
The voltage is 7.5 V
